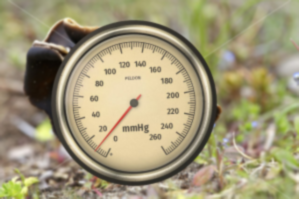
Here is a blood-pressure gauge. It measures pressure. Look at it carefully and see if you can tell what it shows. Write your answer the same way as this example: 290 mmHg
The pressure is 10 mmHg
